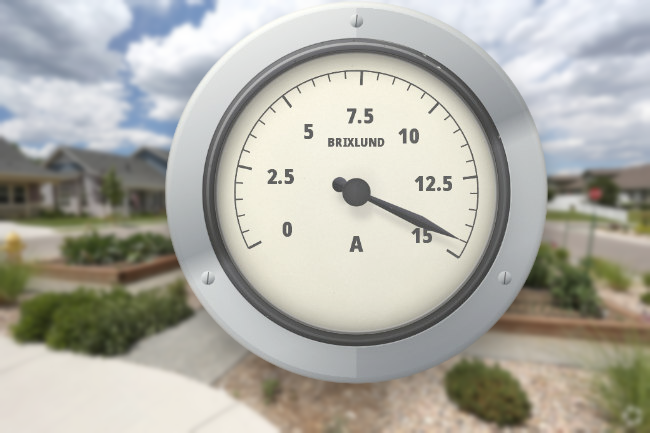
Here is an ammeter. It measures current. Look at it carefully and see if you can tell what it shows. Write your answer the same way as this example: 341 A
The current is 14.5 A
